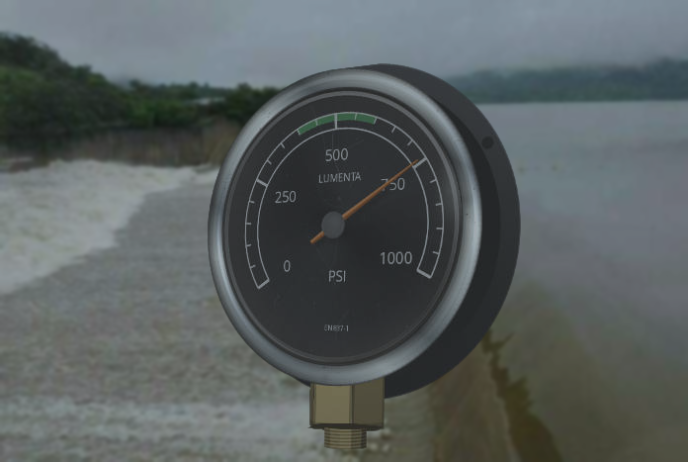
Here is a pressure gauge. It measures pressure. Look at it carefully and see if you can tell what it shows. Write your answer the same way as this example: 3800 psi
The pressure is 750 psi
